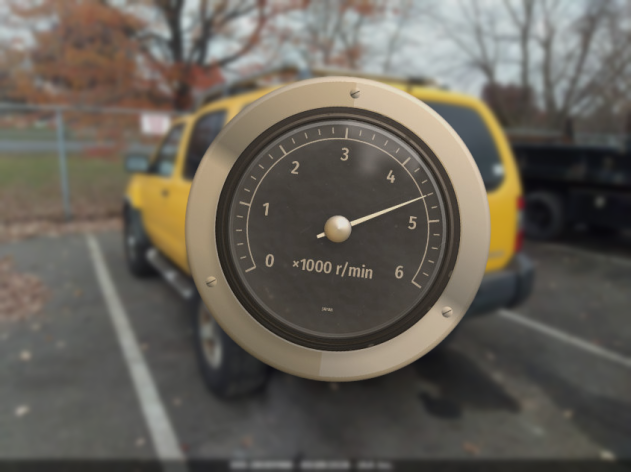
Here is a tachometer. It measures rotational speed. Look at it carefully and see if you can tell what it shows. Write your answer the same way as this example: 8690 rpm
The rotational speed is 4600 rpm
